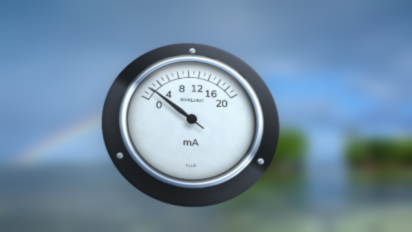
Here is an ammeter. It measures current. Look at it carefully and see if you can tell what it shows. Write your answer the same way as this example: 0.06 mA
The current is 2 mA
